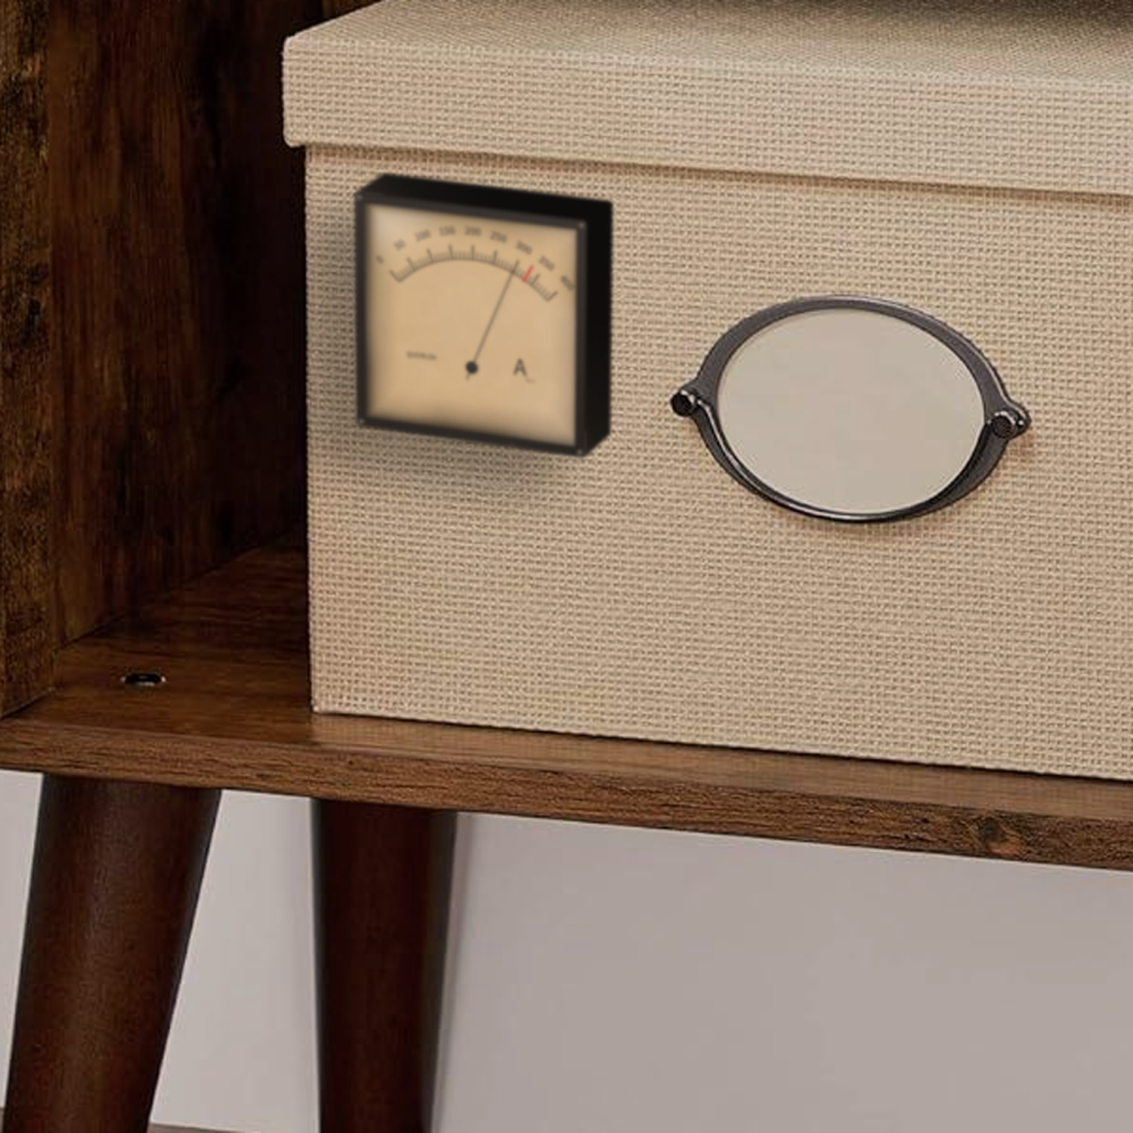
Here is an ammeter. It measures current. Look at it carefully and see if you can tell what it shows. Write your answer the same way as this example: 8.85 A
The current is 300 A
